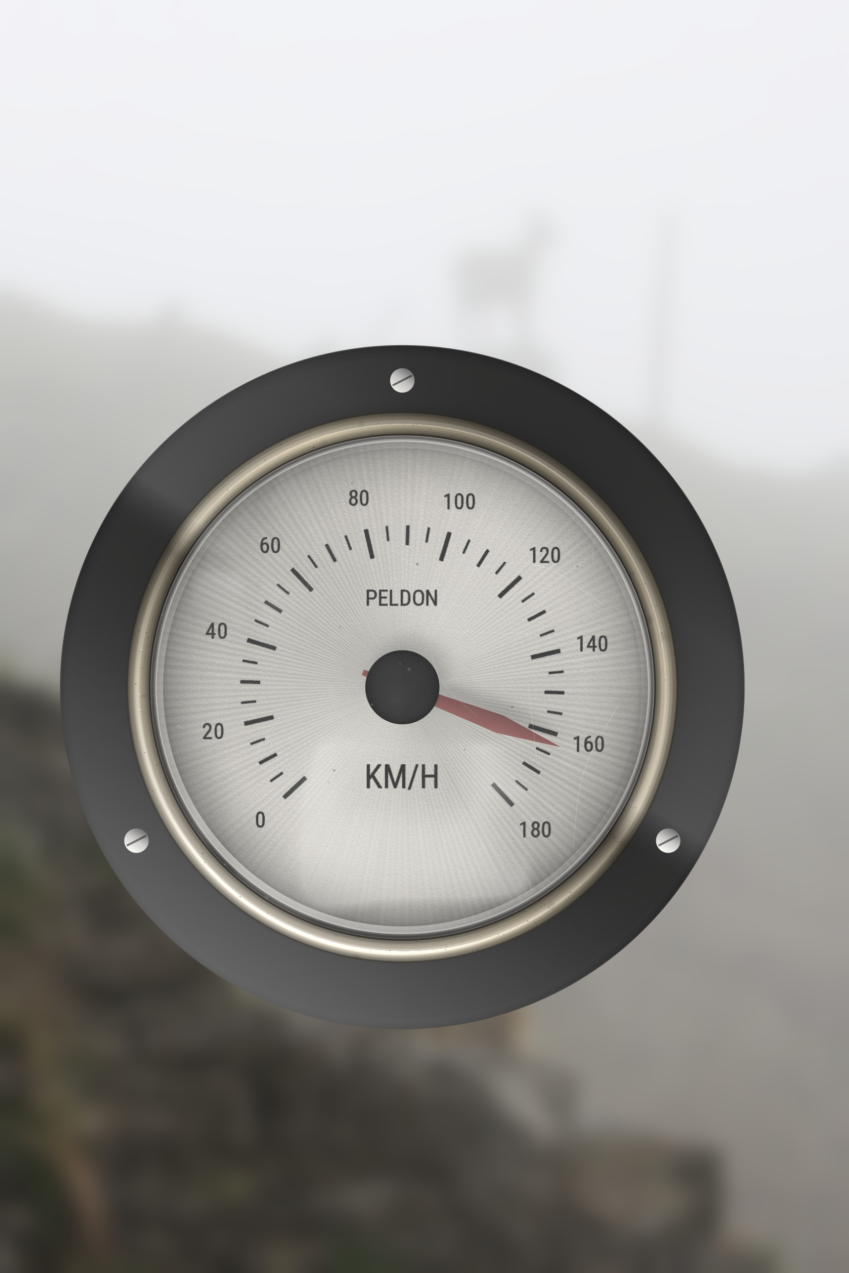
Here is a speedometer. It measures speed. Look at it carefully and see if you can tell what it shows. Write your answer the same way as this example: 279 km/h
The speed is 162.5 km/h
